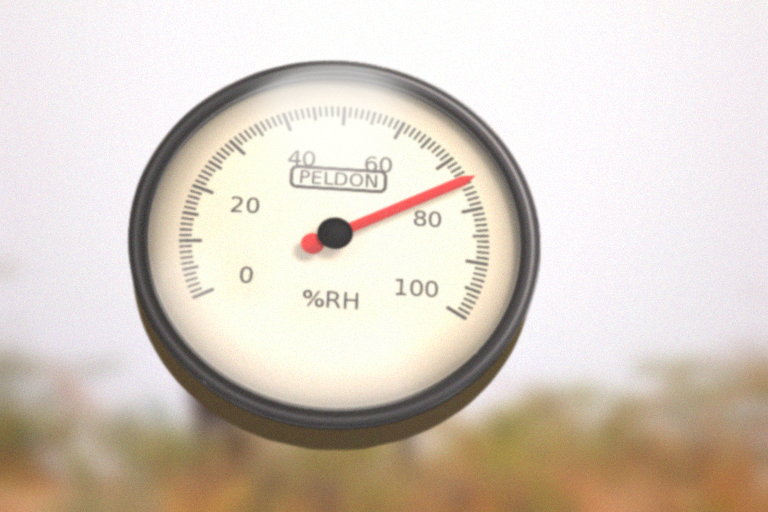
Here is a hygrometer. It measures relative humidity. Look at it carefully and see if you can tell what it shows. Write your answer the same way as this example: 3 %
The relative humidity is 75 %
